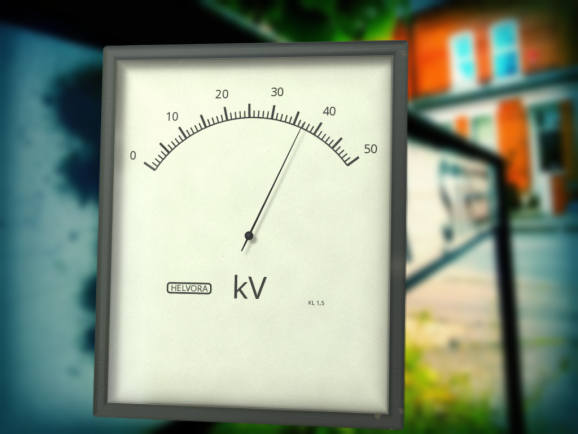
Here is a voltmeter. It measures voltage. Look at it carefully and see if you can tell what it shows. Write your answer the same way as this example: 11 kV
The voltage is 37 kV
